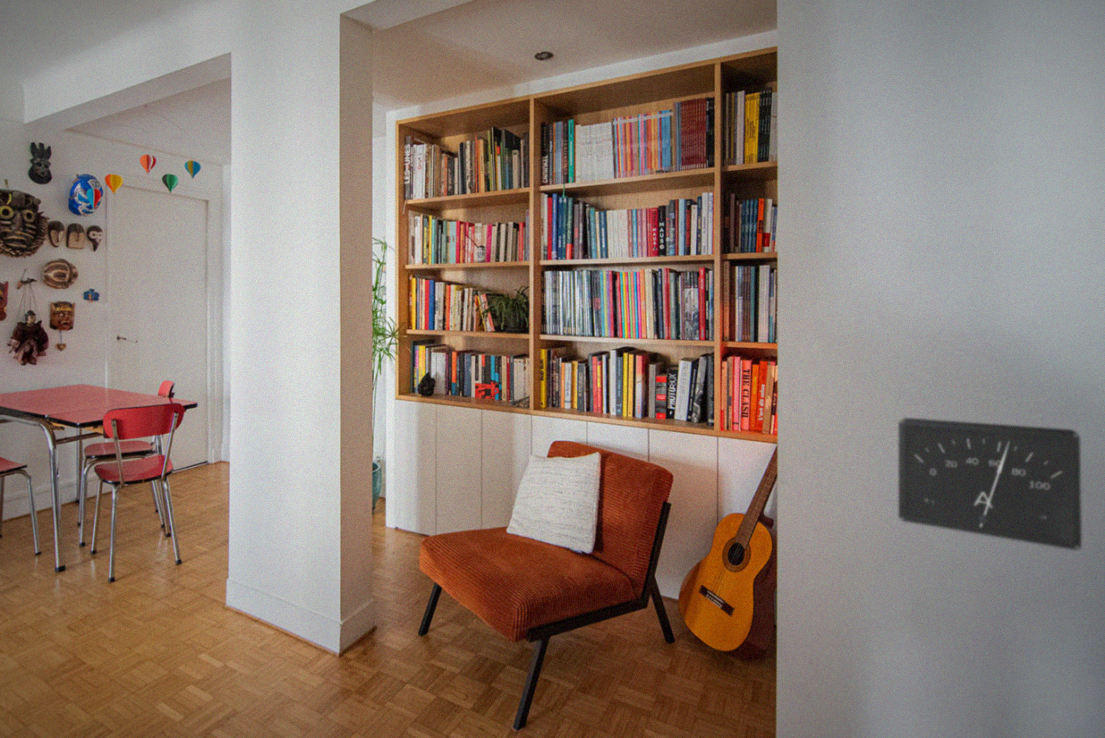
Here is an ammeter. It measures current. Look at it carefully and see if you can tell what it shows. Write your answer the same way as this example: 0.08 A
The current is 65 A
